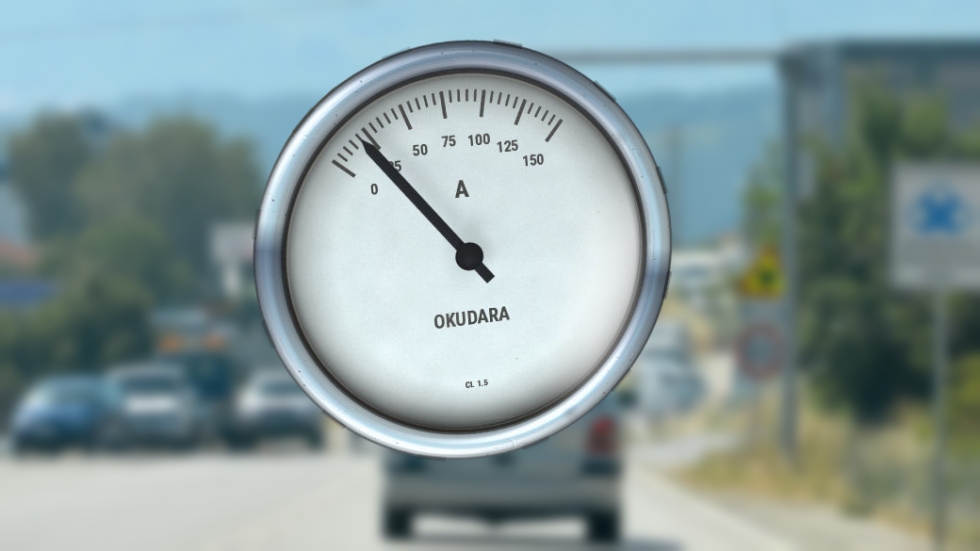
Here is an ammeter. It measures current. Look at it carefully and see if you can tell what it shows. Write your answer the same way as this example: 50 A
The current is 20 A
